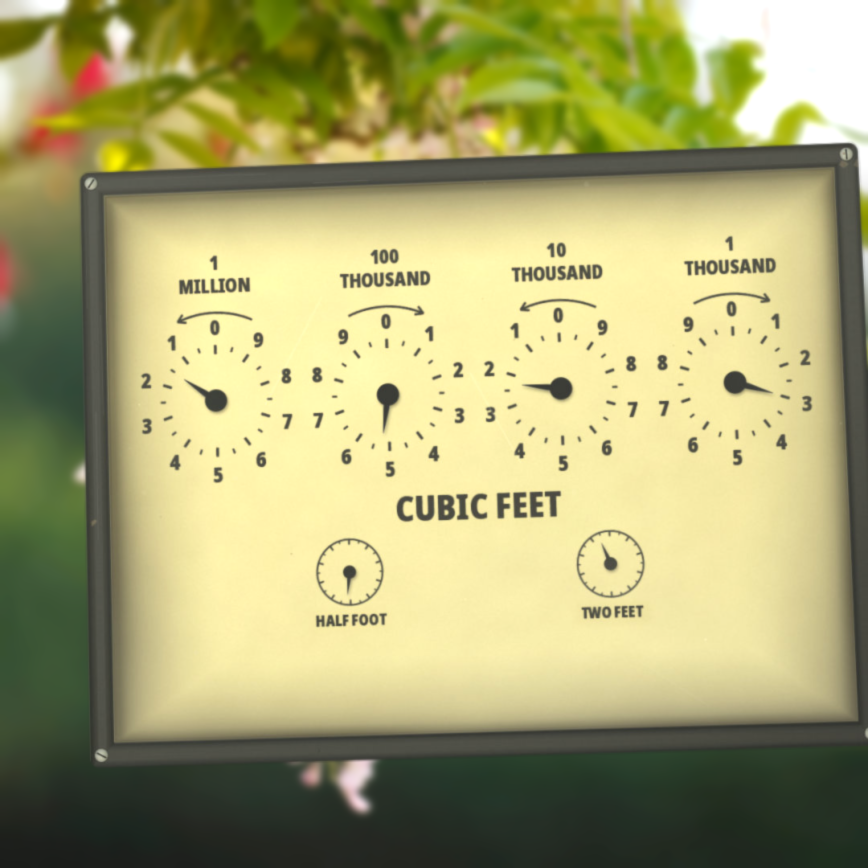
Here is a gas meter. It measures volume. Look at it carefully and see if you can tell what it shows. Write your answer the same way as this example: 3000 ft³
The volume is 152300 ft³
